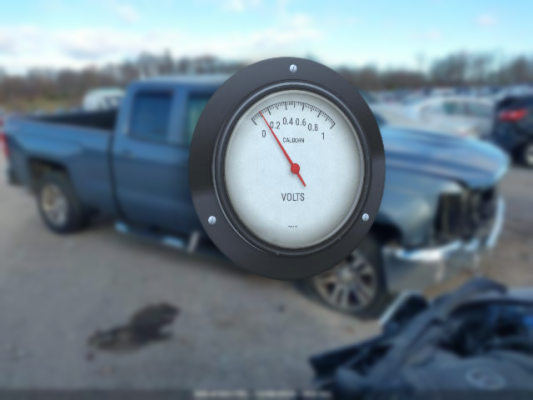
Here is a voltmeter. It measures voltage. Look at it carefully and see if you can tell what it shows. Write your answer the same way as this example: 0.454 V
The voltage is 0.1 V
